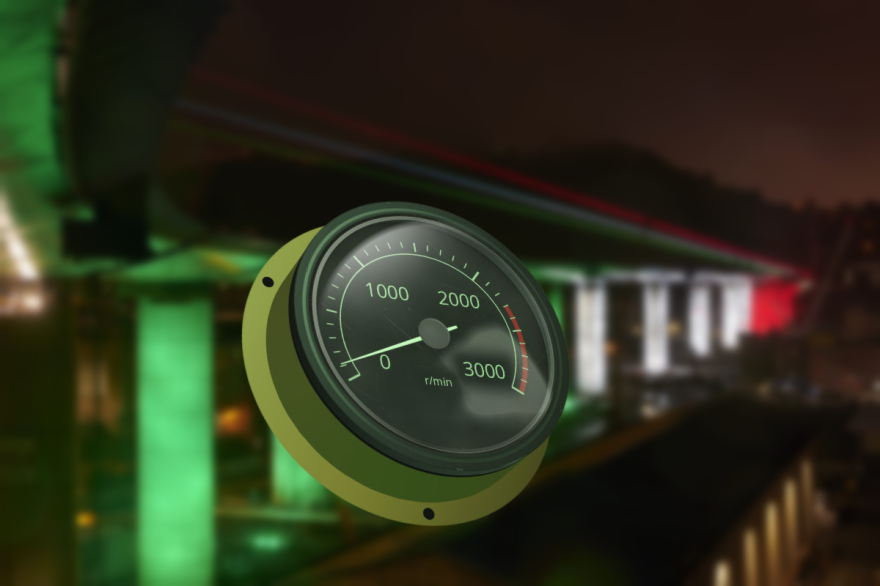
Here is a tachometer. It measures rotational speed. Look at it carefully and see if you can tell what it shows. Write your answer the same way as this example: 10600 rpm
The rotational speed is 100 rpm
